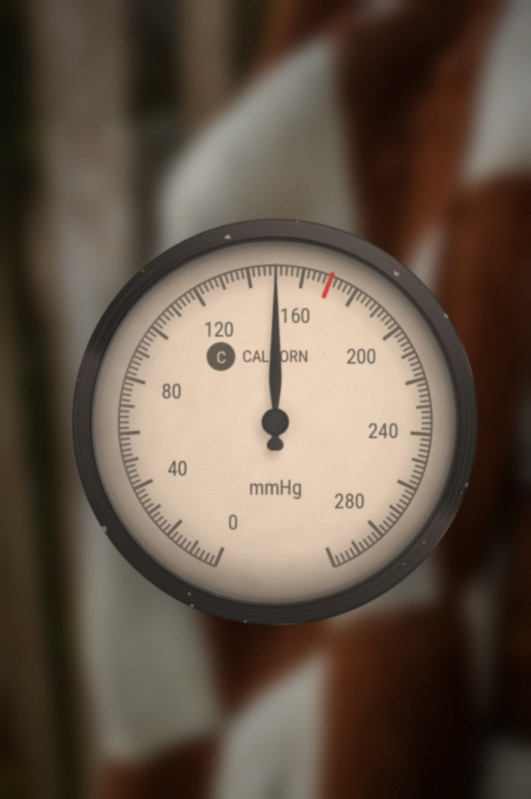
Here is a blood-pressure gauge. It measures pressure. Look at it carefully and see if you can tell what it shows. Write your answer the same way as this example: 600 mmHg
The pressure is 150 mmHg
